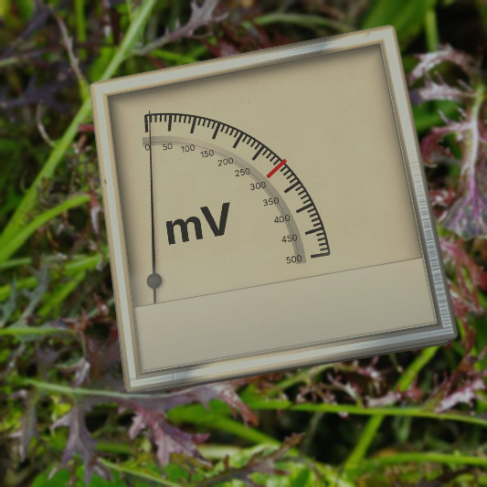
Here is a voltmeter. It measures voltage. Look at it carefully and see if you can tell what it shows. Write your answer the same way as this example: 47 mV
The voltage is 10 mV
